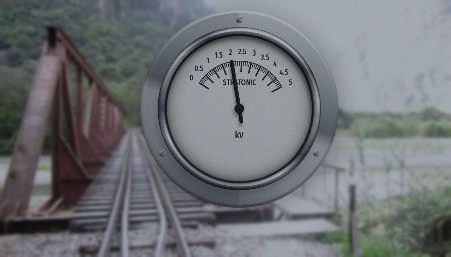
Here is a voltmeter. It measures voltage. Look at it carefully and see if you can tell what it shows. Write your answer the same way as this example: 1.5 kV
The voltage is 2 kV
